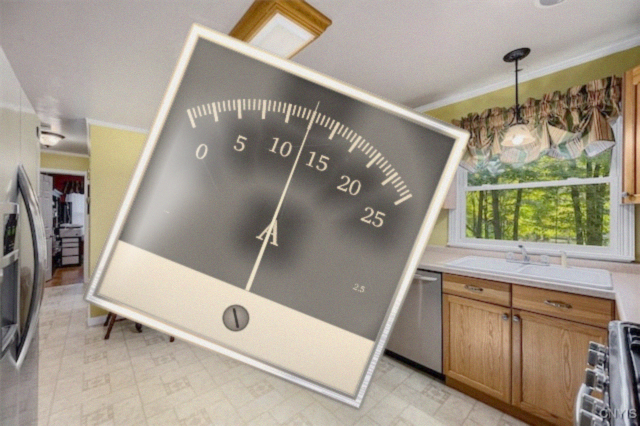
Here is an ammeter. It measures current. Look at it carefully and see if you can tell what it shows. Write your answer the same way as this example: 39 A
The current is 12.5 A
